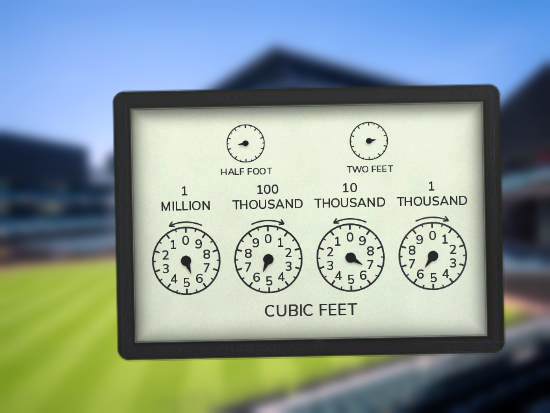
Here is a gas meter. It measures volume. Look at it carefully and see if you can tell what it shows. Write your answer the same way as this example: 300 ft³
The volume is 556600 ft³
